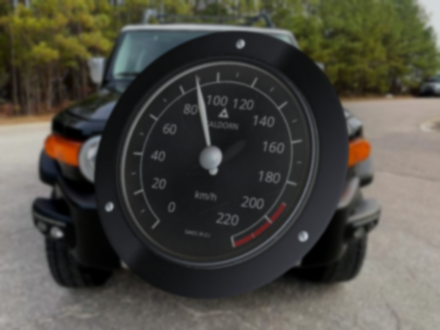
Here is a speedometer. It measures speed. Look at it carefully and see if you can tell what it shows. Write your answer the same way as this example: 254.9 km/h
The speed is 90 km/h
